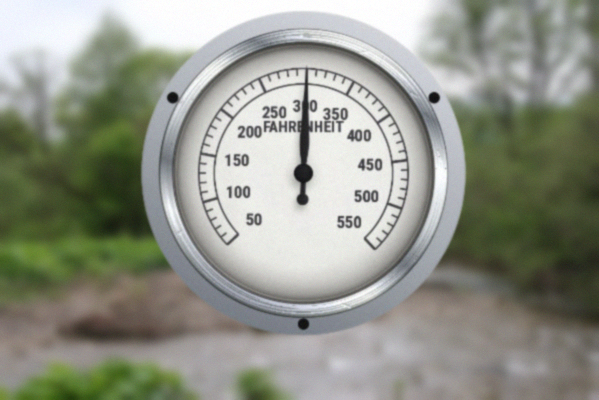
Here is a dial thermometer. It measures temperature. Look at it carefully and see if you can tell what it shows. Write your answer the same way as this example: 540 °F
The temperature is 300 °F
